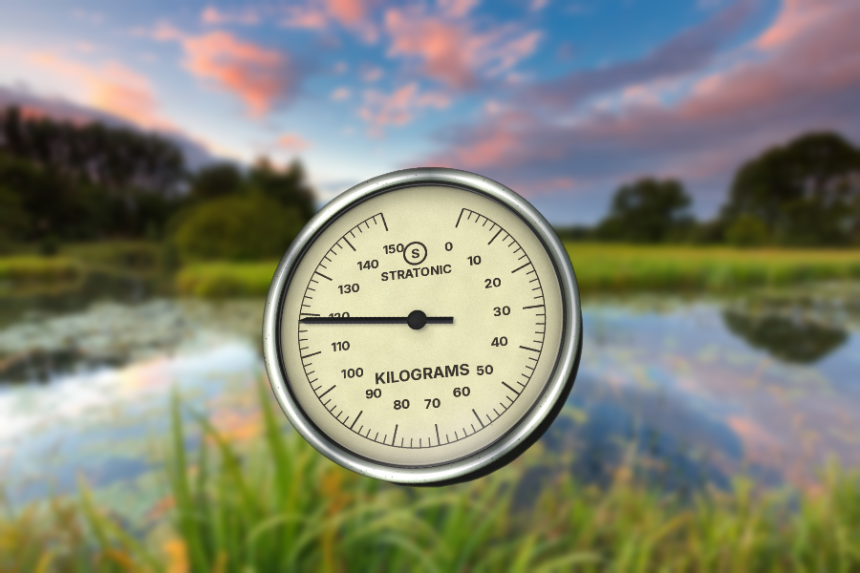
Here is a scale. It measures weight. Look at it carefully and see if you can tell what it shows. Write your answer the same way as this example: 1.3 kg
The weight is 118 kg
